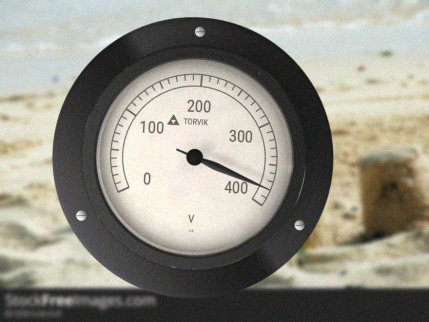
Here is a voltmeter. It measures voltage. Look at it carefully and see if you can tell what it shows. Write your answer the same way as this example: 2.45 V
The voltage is 380 V
